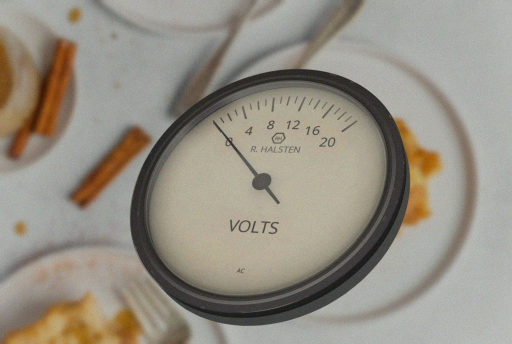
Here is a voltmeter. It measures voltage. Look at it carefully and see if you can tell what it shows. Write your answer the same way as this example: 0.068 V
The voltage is 0 V
